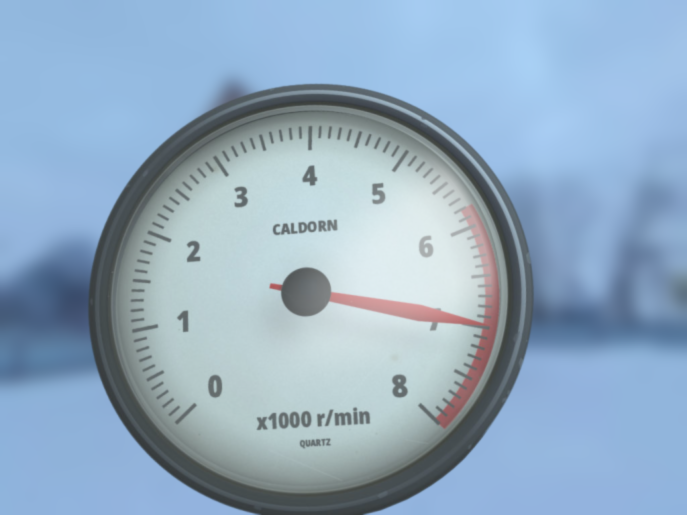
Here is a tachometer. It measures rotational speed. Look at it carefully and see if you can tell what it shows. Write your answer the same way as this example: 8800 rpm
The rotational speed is 7000 rpm
